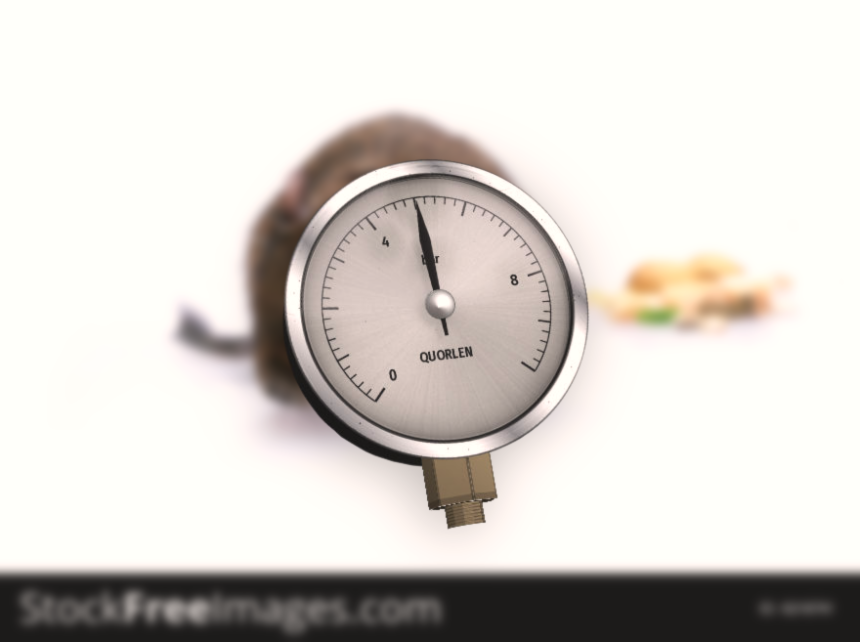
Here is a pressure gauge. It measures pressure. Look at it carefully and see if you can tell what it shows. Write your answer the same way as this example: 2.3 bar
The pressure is 5 bar
